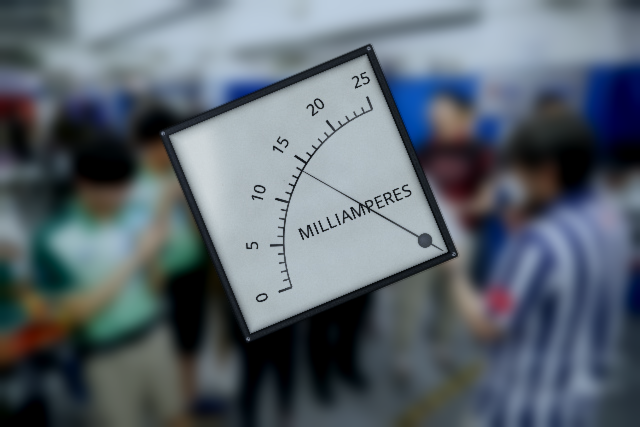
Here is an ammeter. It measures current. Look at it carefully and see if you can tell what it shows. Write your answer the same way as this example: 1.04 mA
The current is 14 mA
